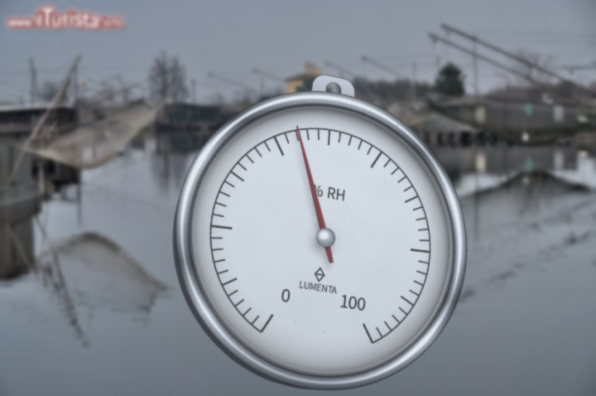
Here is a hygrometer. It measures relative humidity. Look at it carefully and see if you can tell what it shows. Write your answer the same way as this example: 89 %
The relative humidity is 44 %
